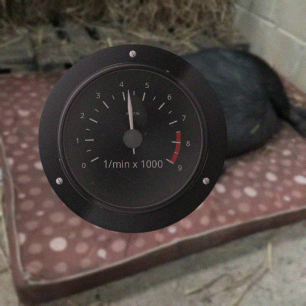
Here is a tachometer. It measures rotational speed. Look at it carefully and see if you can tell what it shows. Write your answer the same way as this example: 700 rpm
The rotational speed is 4250 rpm
